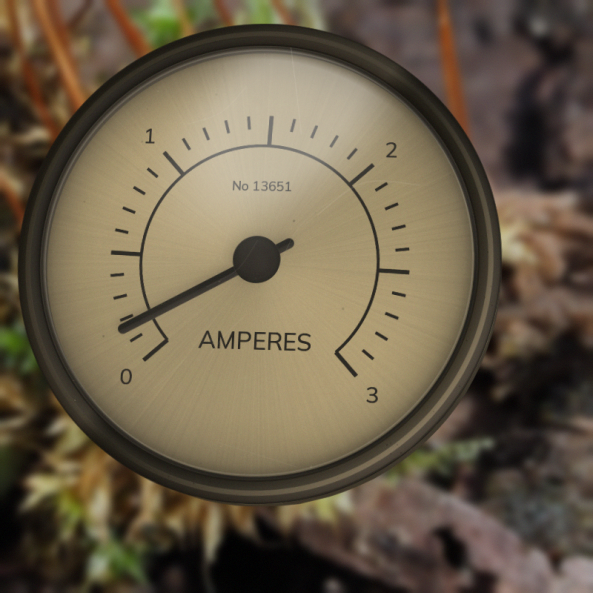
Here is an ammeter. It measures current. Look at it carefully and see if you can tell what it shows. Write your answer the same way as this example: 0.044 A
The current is 0.15 A
